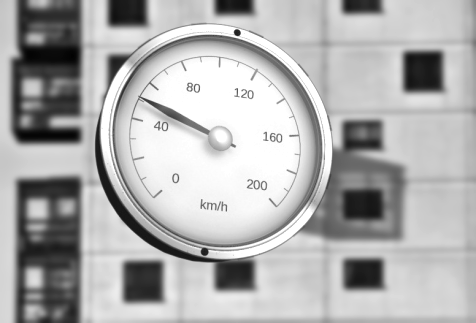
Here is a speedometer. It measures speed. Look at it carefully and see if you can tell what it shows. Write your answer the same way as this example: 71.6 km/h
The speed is 50 km/h
